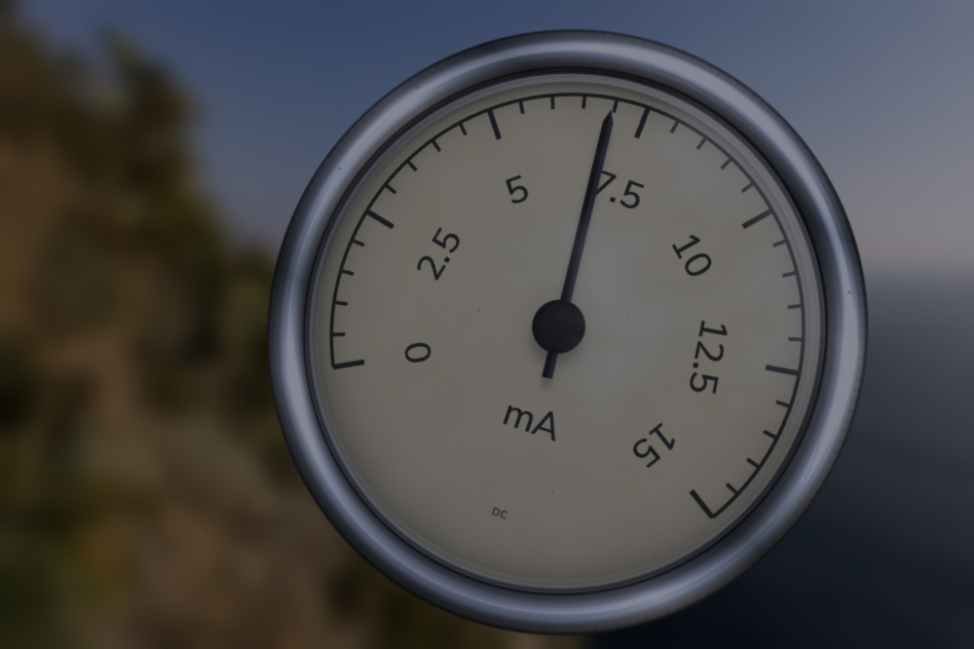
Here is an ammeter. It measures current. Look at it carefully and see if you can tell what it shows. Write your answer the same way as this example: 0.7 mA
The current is 7 mA
